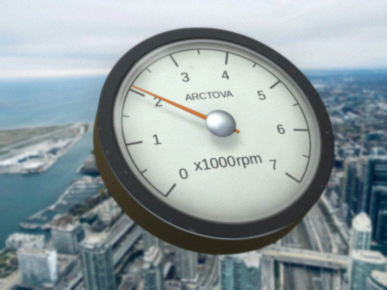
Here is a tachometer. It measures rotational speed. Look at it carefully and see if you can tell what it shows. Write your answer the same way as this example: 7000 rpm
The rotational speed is 2000 rpm
